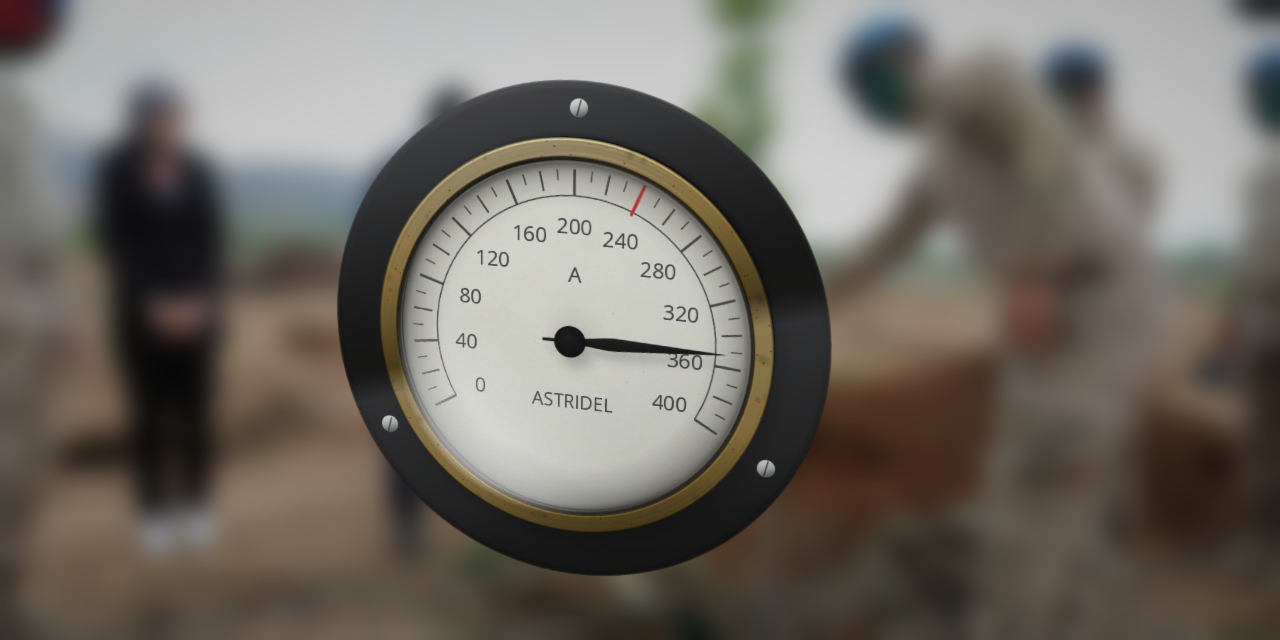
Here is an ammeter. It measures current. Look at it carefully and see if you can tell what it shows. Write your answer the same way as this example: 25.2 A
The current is 350 A
